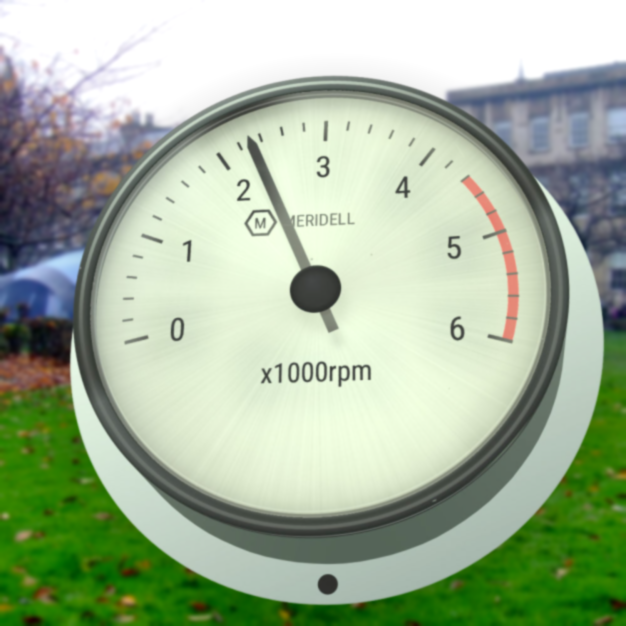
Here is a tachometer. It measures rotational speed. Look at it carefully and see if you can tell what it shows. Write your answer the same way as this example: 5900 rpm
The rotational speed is 2300 rpm
